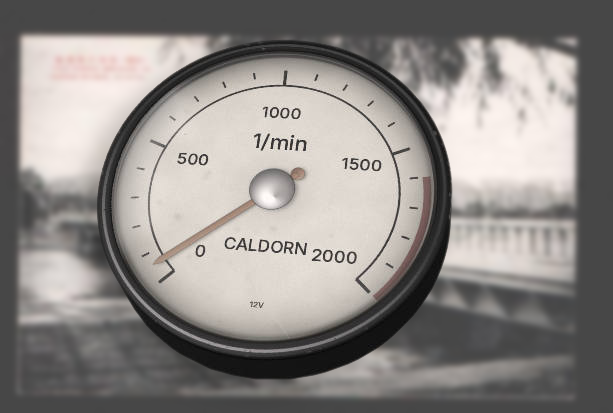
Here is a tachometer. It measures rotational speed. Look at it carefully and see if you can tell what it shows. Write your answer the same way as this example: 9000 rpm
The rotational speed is 50 rpm
